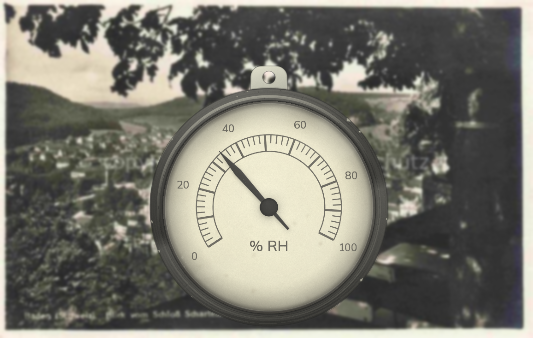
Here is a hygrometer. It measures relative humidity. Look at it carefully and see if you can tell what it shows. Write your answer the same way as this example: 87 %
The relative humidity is 34 %
